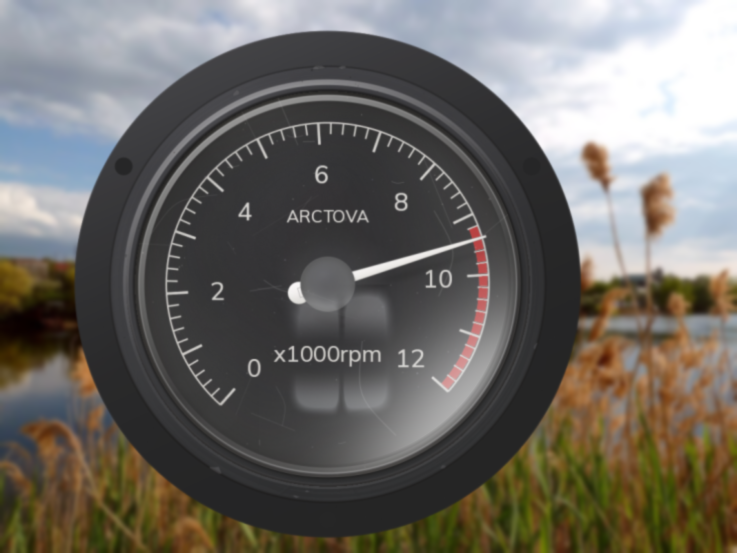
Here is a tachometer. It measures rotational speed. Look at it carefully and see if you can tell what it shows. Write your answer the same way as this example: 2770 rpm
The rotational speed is 9400 rpm
